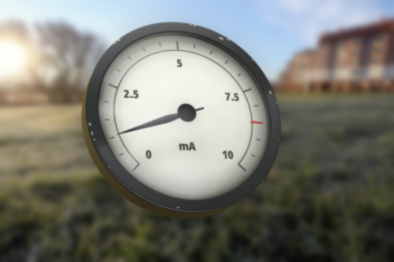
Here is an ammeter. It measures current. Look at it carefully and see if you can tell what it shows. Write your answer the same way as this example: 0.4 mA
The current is 1 mA
